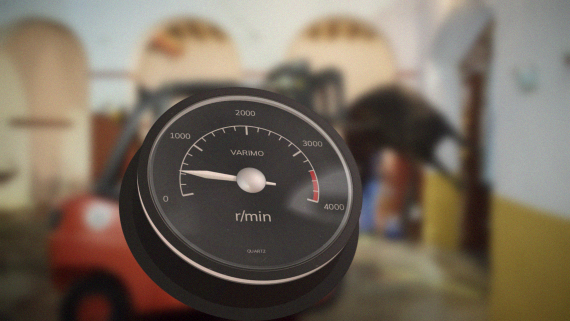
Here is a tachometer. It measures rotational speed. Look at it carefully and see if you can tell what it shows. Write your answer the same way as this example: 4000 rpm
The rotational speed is 400 rpm
